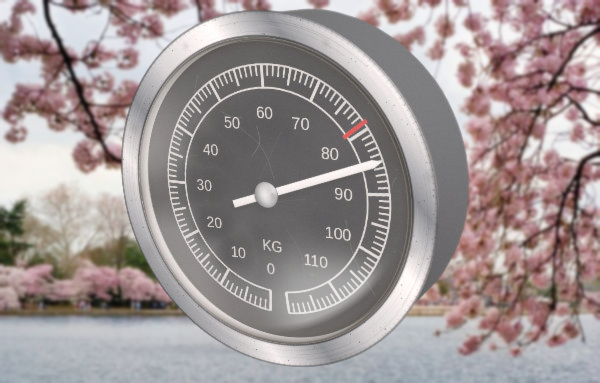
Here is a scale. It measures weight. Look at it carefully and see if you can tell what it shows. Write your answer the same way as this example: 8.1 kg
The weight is 85 kg
